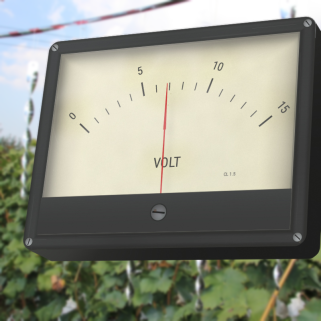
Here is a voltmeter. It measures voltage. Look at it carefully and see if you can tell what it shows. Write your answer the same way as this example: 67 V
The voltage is 7 V
